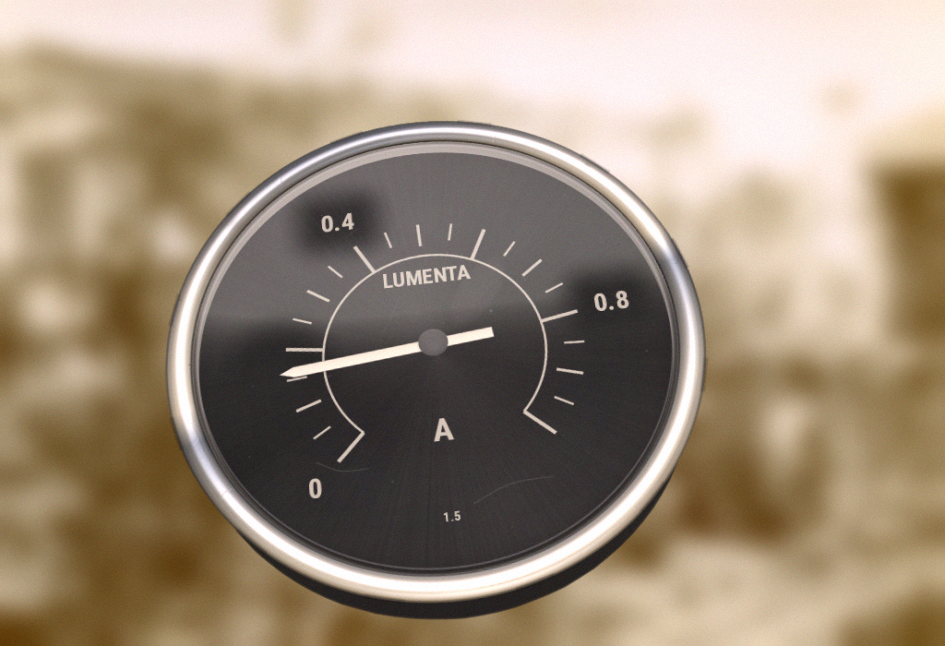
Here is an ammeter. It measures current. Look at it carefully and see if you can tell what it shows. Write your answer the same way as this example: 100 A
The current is 0.15 A
